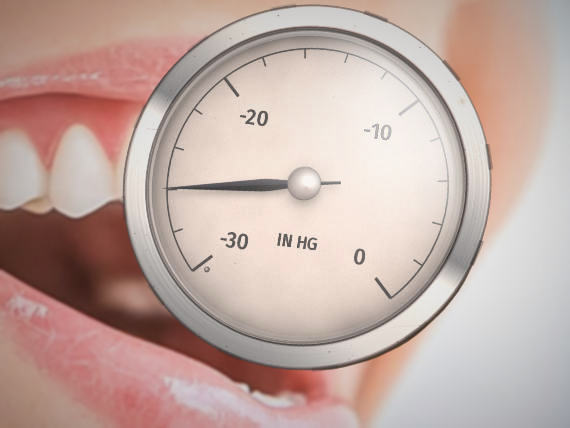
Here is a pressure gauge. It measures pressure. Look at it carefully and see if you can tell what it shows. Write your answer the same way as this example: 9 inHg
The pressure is -26 inHg
